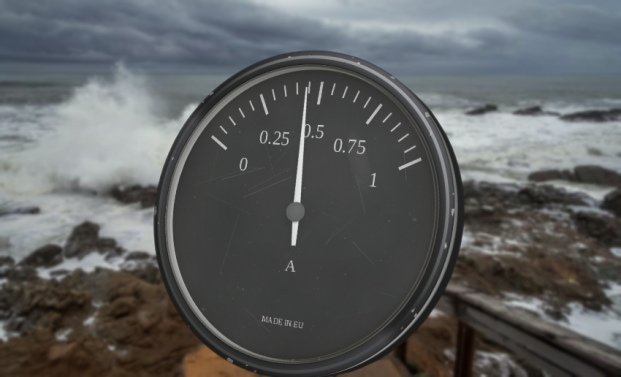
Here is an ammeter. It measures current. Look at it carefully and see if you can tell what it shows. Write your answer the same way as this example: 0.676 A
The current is 0.45 A
